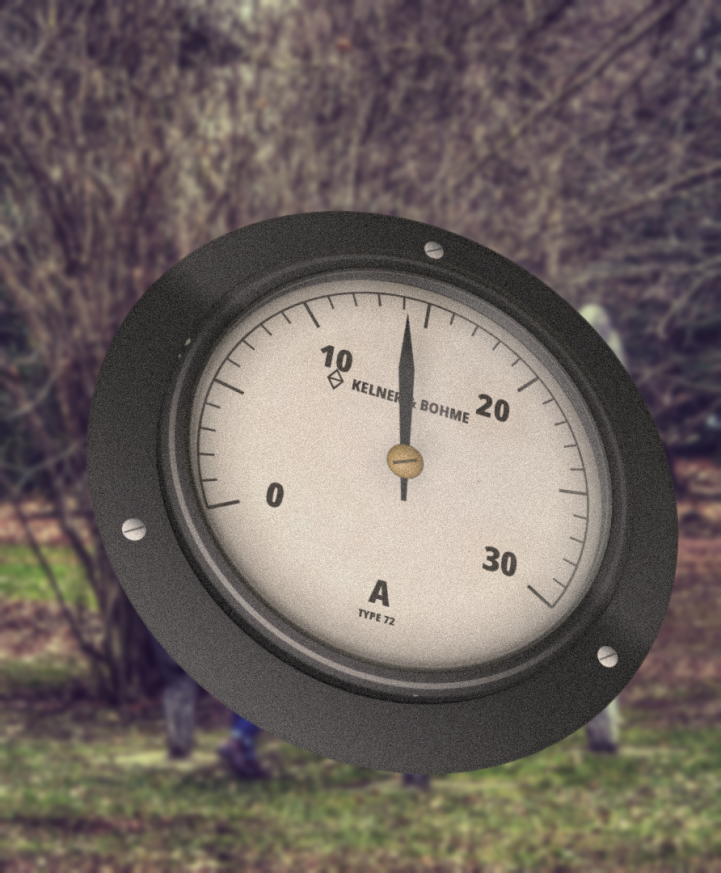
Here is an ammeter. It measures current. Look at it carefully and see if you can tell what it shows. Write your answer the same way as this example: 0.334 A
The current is 14 A
